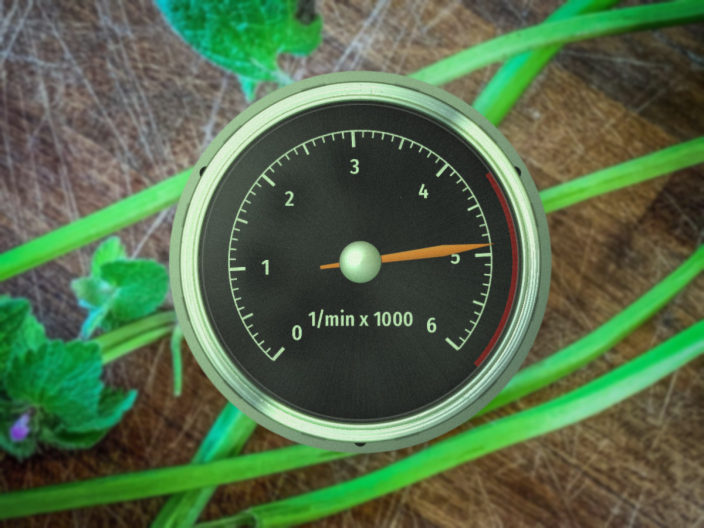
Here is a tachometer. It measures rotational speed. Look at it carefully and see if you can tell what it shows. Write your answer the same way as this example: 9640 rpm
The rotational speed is 4900 rpm
